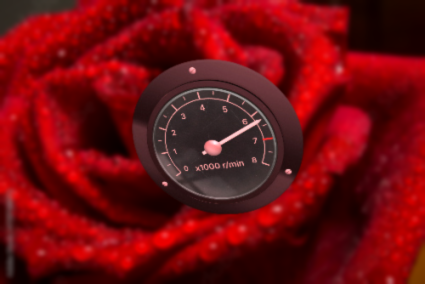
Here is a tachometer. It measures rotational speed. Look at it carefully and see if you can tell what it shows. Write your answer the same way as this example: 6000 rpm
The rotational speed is 6250 rpm
